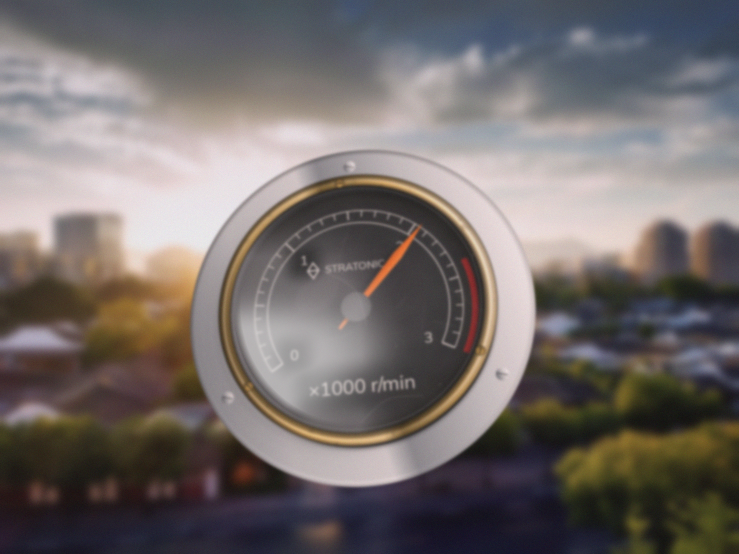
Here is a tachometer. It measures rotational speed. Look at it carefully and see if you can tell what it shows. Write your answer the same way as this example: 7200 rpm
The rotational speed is 2050 rpm
